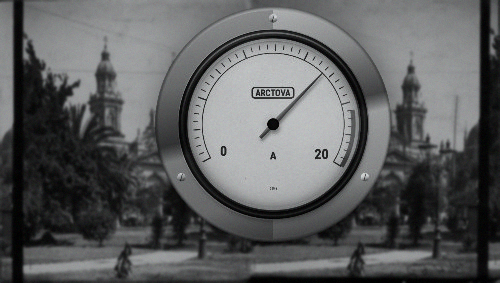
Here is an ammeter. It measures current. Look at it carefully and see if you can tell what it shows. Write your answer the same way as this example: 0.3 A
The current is 13.5 A
